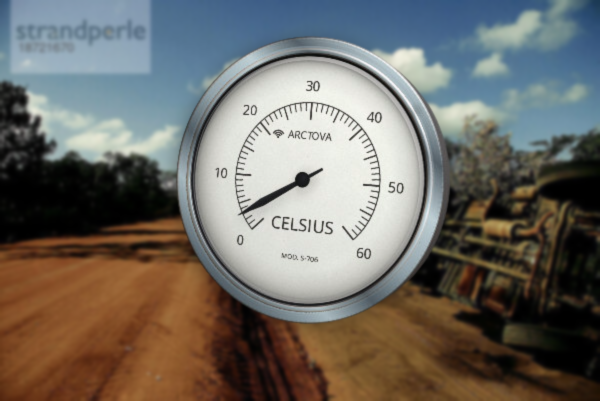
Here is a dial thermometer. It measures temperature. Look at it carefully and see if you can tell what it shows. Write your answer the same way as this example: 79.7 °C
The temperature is 3 °C
